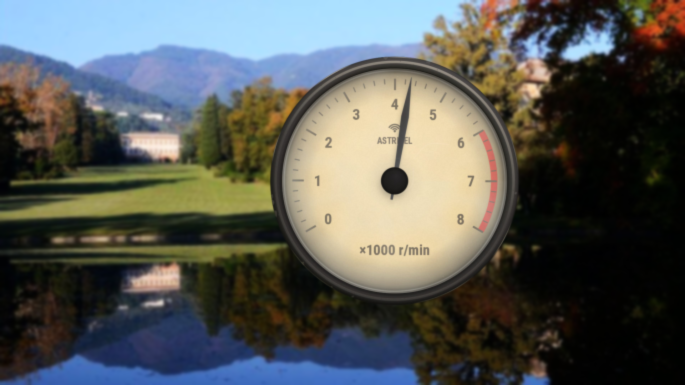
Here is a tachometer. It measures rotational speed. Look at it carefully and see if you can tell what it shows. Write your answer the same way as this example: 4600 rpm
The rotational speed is 4300 rpm
